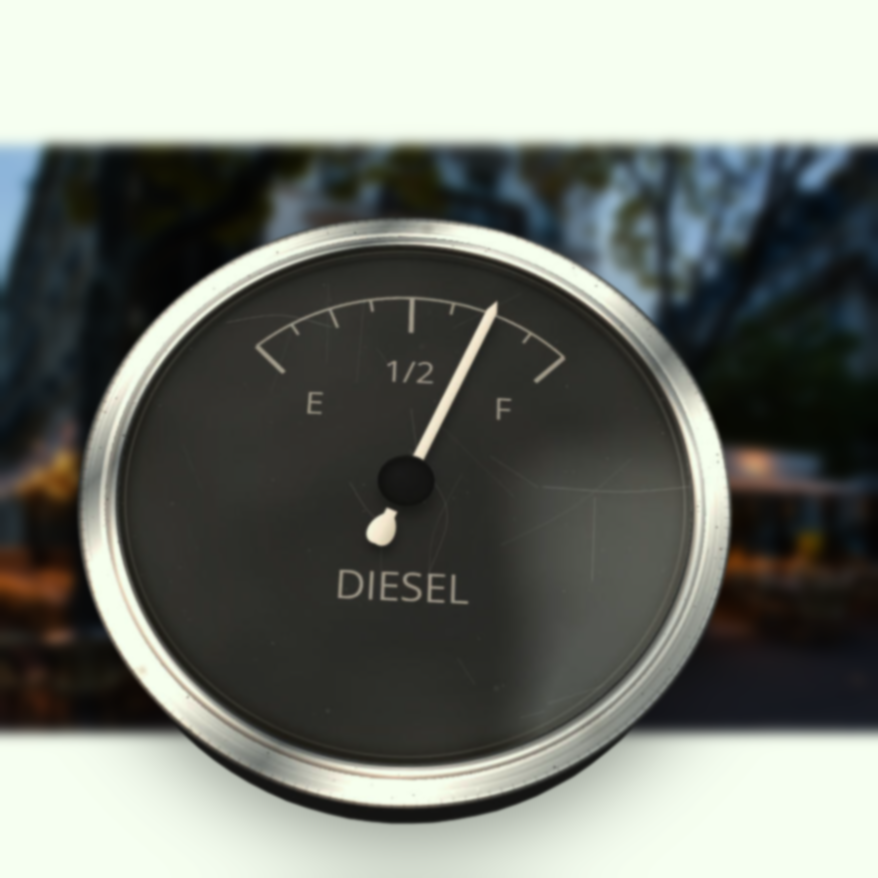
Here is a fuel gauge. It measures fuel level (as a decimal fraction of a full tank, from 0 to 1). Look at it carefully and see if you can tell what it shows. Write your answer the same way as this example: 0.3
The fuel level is 0.75
